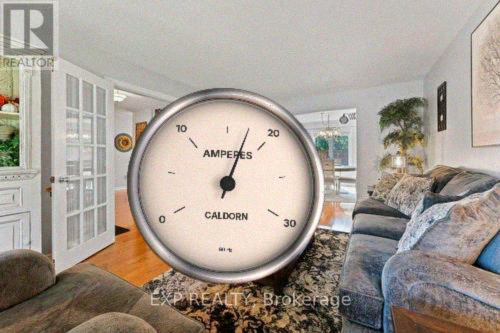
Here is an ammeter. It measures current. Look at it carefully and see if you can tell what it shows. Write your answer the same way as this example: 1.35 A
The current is 17.5 A
